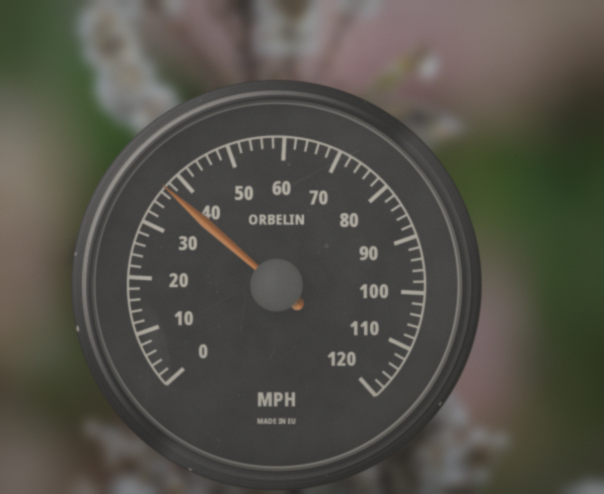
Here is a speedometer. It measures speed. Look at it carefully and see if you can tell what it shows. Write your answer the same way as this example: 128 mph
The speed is 37 mph
